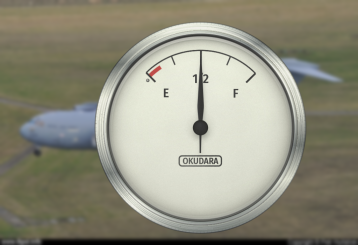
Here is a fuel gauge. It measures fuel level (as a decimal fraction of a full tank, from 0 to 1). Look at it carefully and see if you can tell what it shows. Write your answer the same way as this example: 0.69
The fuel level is 0.5
